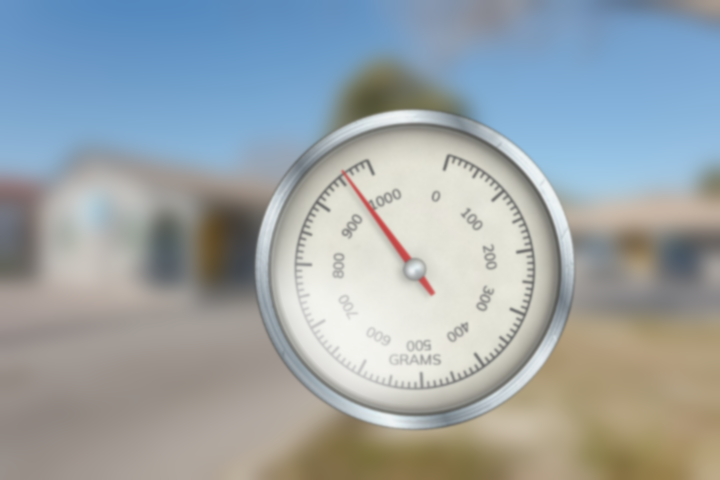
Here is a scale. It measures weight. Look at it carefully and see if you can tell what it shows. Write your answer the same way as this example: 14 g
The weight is 960 g
